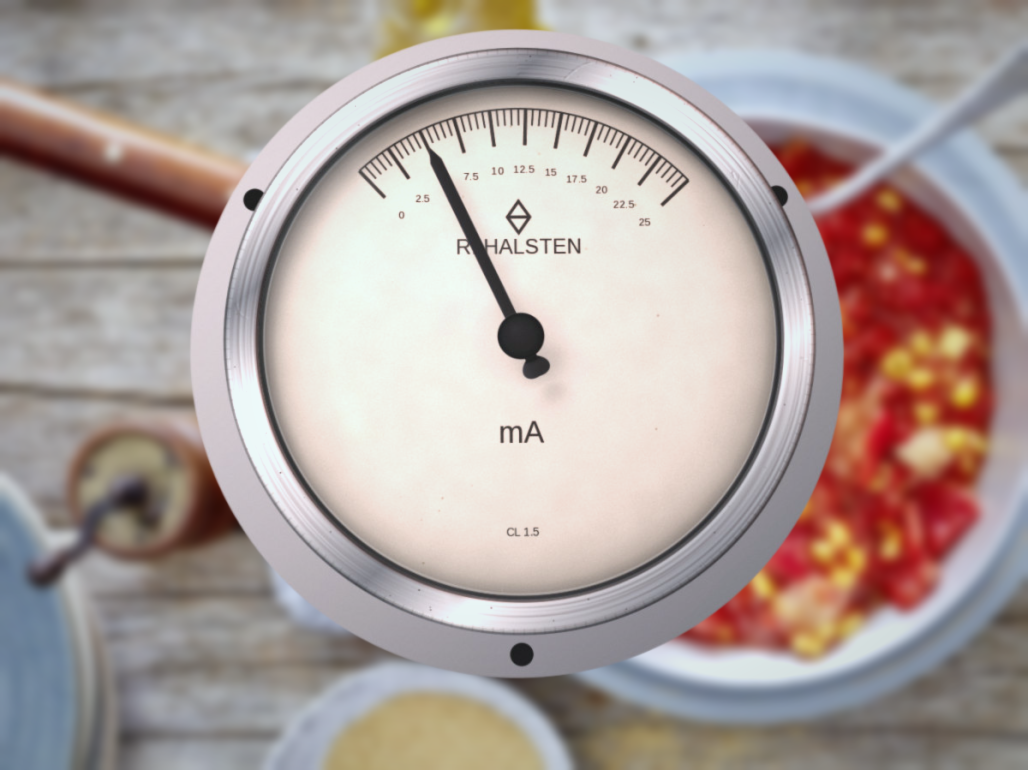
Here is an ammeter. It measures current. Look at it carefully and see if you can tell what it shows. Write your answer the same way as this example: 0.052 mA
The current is 5 mA
